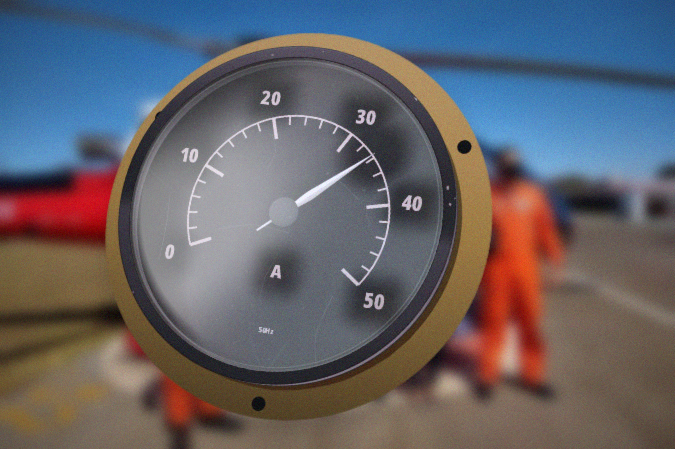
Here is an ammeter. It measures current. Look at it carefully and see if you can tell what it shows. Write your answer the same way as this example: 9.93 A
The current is 34 A
